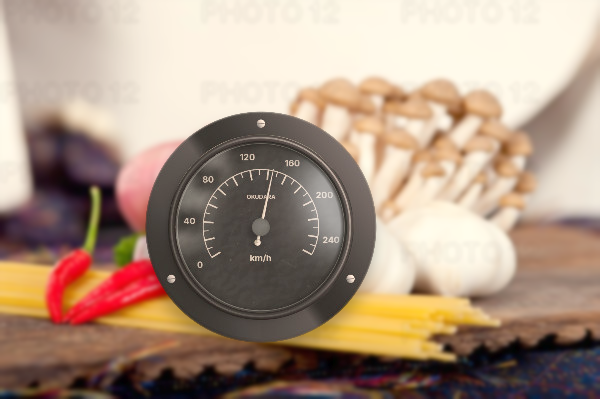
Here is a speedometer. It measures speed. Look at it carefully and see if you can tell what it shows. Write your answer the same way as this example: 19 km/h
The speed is 145 km/h
